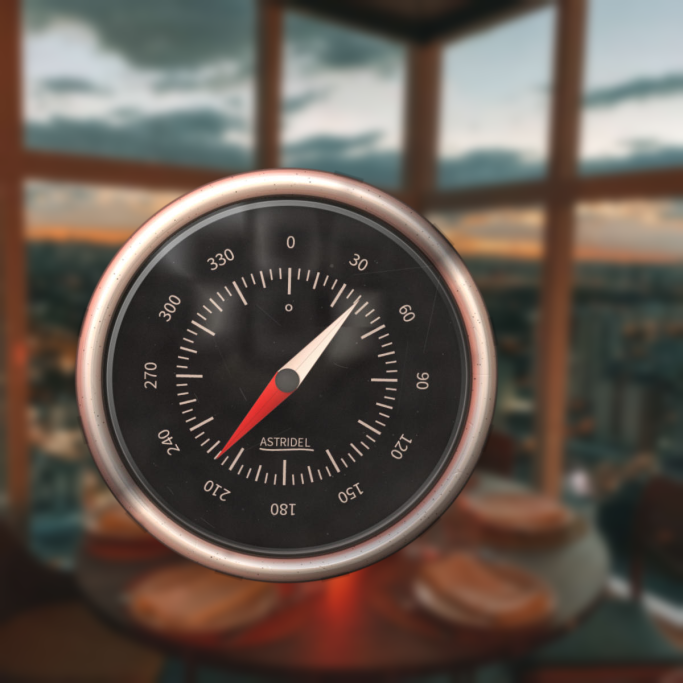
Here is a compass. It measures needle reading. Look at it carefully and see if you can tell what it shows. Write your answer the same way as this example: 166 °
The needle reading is 220 °
